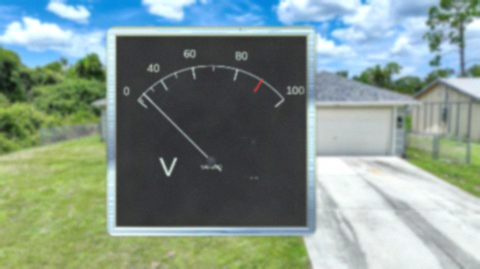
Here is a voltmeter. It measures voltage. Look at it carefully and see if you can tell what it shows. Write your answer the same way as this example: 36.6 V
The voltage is 20 V
